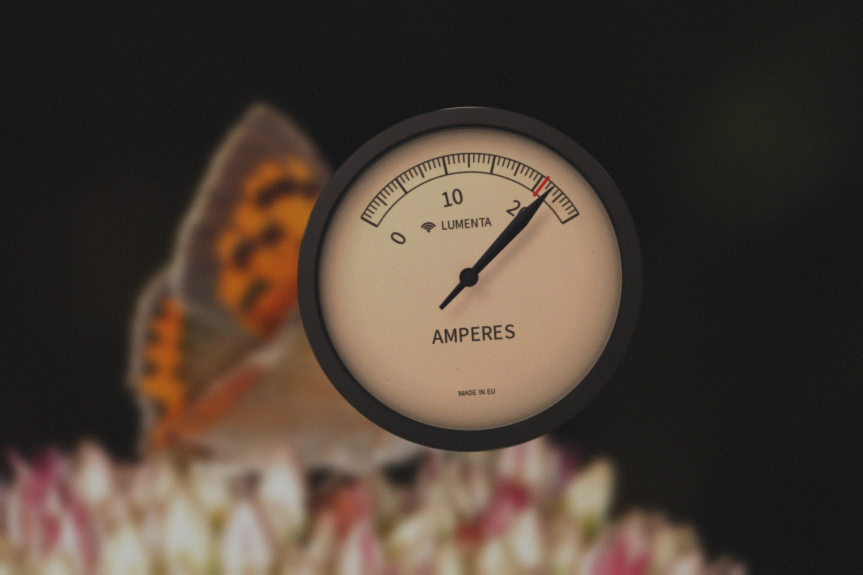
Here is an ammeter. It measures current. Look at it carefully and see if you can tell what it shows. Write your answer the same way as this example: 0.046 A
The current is 21.5 A
